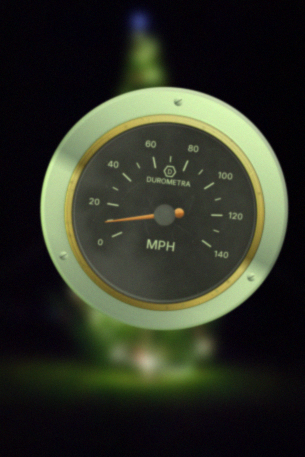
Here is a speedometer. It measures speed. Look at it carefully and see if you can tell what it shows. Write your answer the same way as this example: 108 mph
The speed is 10 mph
